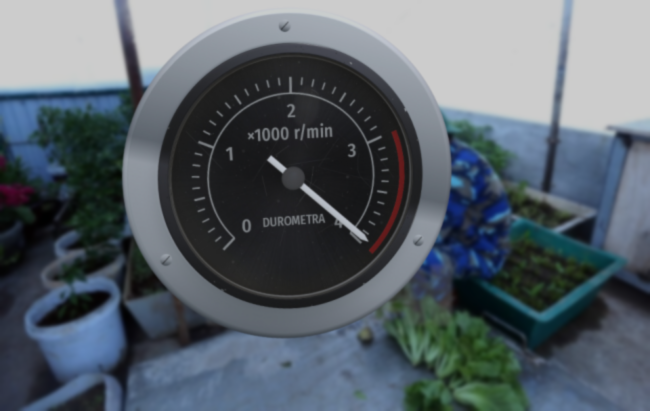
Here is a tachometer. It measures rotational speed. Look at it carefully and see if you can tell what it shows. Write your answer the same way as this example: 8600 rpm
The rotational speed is 3950 rpm
